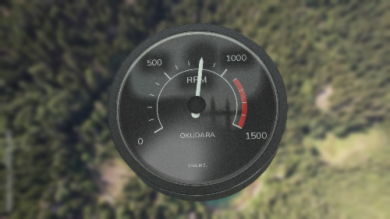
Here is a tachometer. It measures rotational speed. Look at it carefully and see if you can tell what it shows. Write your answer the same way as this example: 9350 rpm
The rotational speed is 800 rpm
